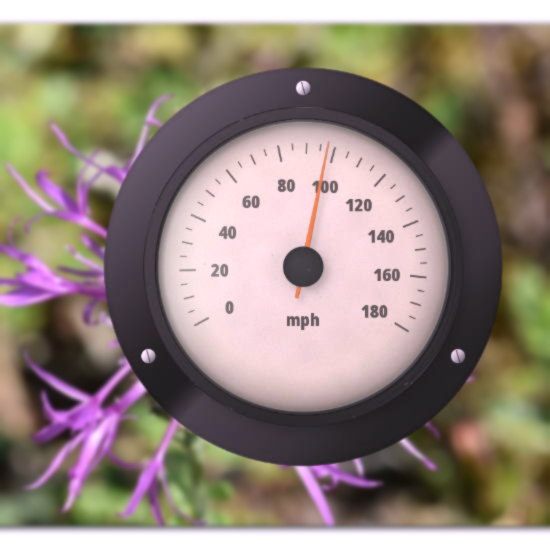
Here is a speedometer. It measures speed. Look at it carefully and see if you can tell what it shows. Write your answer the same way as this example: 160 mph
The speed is 97.5 mph
